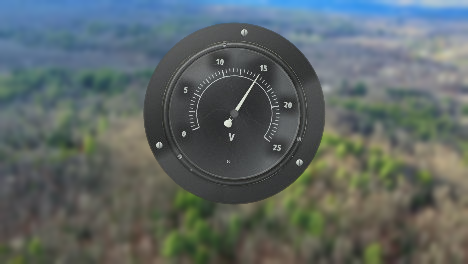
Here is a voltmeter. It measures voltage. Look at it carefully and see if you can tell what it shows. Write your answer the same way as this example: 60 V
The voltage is 15 V
